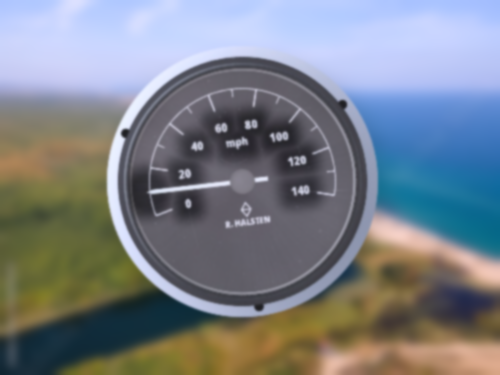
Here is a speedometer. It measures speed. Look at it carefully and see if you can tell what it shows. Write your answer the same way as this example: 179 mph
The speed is 10 mph
